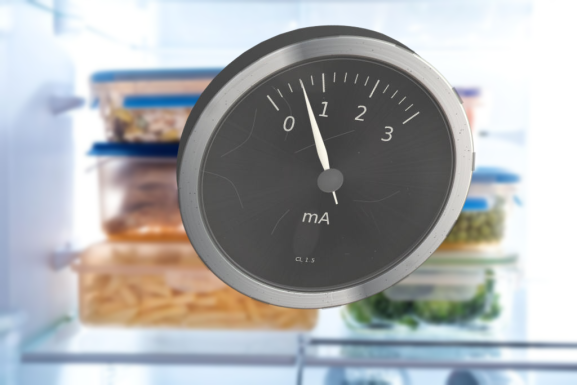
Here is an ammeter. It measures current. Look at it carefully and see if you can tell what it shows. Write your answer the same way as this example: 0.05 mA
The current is 0.6 mA
